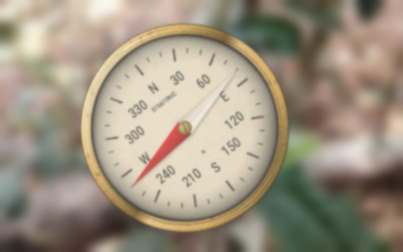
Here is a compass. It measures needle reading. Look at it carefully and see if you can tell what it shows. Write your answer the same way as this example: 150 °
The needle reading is 260 °
